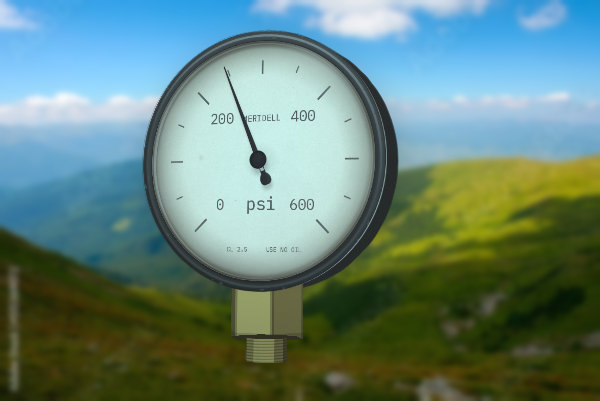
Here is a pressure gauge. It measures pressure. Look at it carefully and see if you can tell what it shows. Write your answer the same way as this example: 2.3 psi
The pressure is 250 psi
